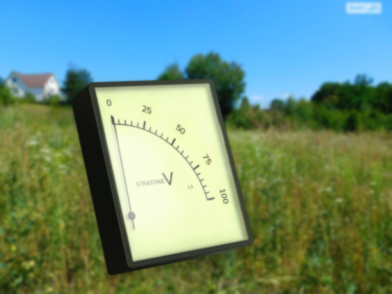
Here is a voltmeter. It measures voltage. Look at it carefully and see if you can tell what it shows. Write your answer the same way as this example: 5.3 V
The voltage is 0 V
